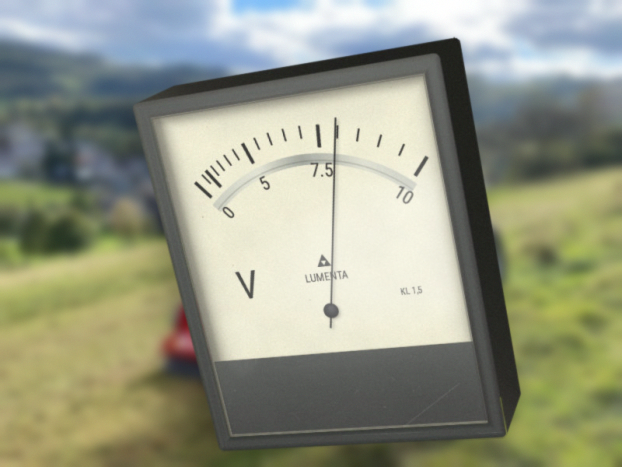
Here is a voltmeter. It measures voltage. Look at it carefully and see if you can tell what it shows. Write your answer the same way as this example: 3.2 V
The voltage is 8 V
